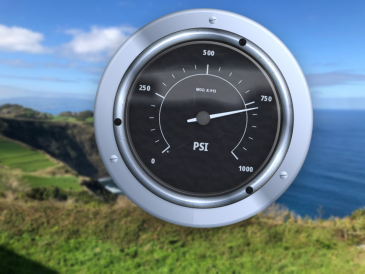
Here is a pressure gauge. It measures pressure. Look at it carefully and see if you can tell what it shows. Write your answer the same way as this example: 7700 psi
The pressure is 775 psi
